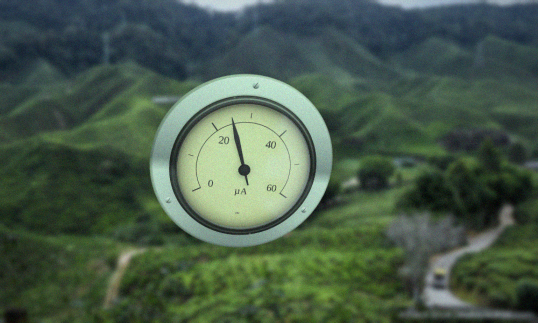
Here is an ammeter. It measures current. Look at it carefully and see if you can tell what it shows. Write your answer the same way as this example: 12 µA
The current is 25 µA
